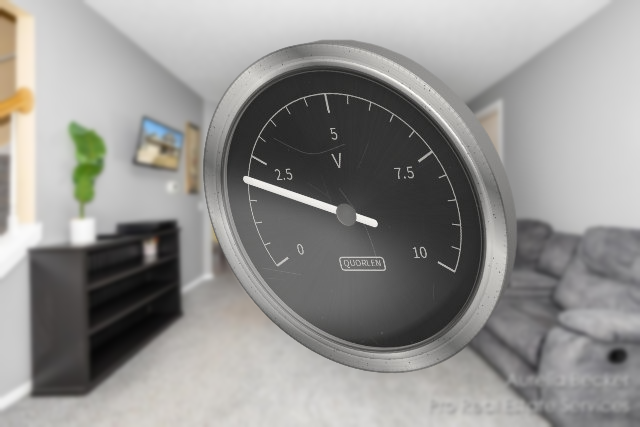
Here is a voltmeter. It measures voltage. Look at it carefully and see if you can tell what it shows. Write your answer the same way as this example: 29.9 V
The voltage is 2 V
